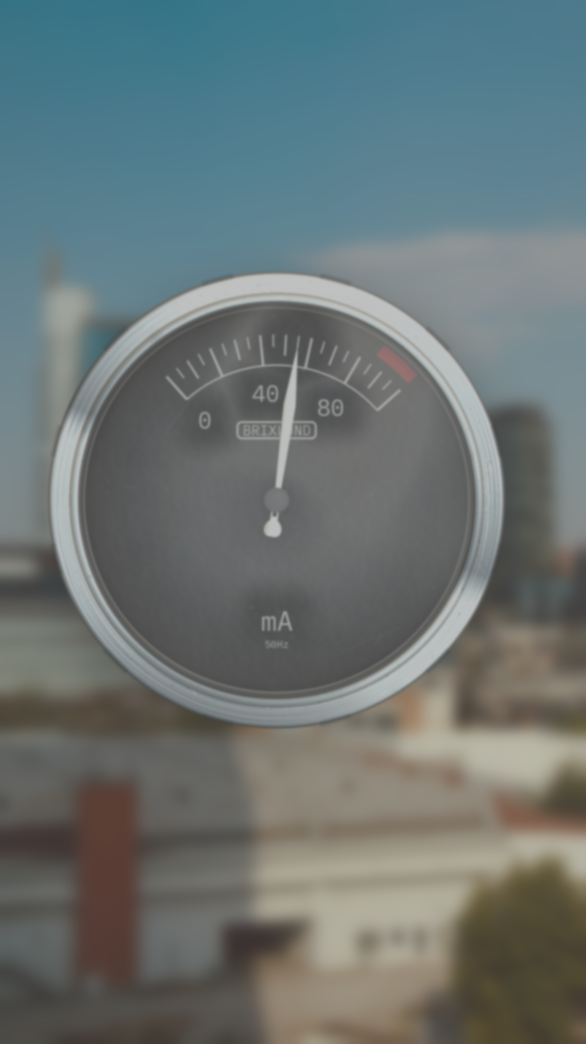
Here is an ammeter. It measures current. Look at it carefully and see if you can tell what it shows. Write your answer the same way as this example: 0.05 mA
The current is 55 mA
